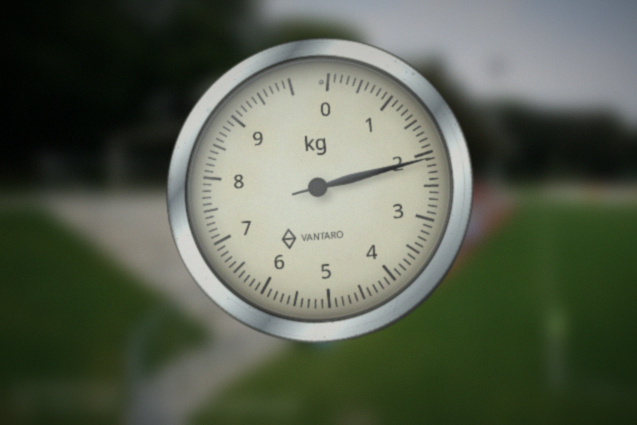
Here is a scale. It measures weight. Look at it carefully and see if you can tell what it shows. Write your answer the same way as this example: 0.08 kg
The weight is 2.1 kg
